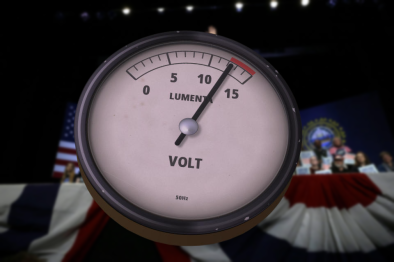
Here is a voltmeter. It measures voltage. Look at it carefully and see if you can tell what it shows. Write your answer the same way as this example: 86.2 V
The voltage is 12.5 V
